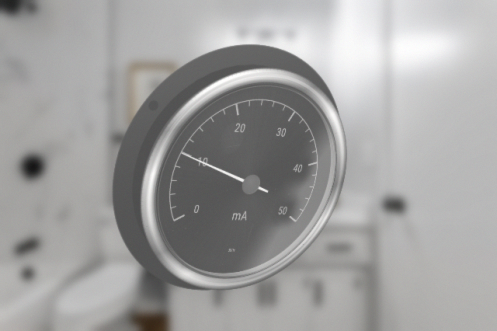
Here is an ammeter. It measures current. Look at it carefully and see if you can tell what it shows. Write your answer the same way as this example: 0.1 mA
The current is 10 mA
